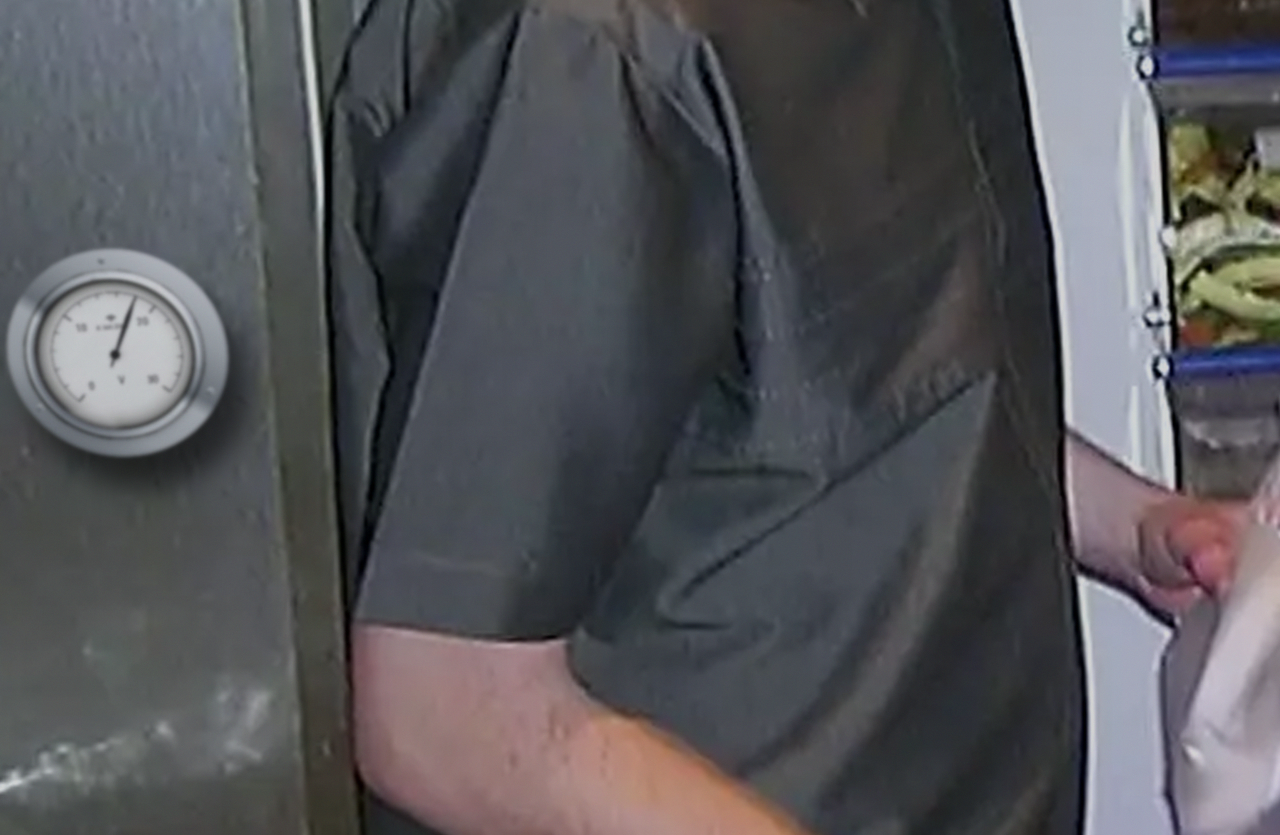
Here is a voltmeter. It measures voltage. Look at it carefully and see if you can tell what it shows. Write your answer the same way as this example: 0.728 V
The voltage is 18 V
